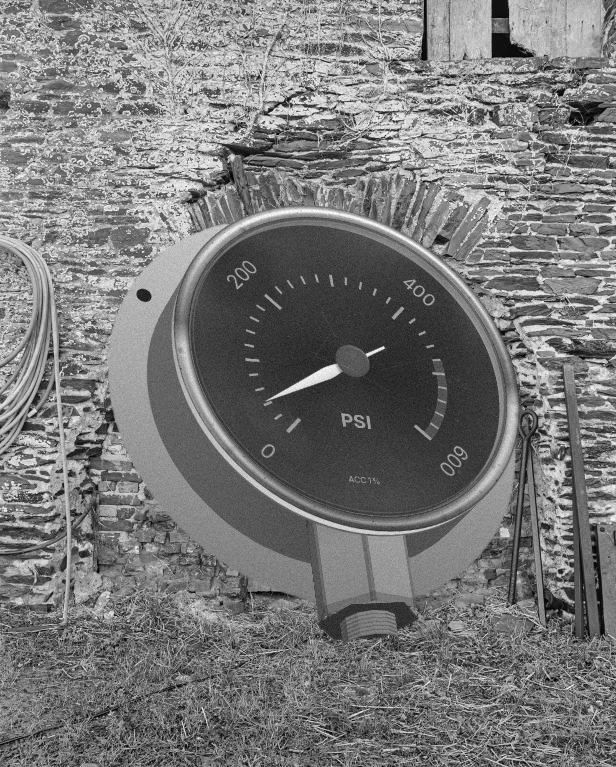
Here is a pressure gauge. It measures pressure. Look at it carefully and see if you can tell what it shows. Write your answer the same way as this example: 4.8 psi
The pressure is 40 psi
